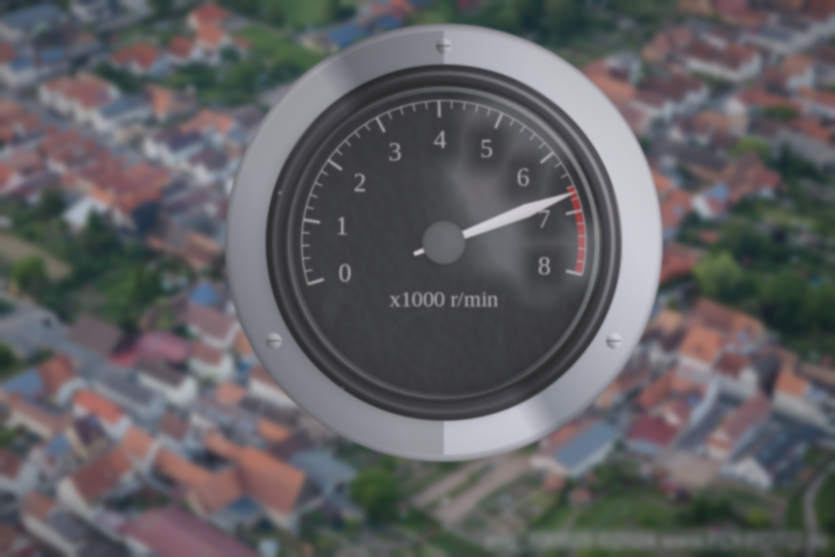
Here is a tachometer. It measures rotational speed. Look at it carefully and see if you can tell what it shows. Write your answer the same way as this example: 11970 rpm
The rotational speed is 6700 rpm
